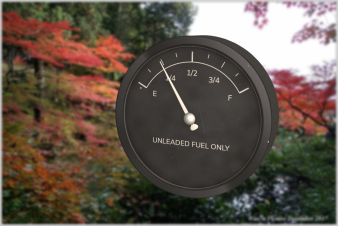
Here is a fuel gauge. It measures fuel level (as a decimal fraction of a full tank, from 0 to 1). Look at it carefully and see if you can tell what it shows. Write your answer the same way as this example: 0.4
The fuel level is 0.25
